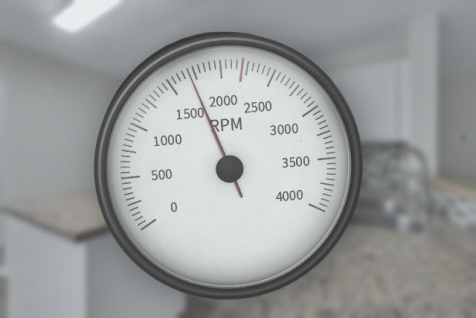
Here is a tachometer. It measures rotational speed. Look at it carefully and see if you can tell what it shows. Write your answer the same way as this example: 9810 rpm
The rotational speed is 1700 rpm
